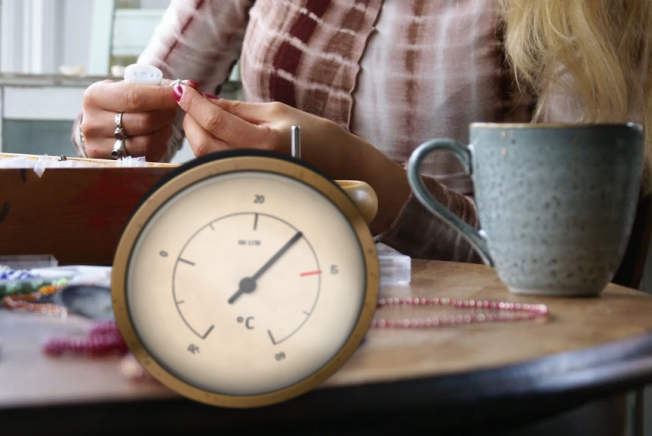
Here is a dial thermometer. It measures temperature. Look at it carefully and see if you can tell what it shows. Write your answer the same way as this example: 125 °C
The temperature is 30 °C
